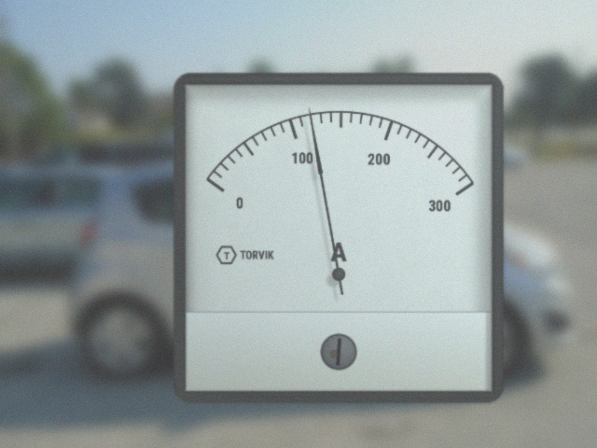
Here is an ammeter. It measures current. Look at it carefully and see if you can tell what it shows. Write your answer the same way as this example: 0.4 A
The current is 120 A
